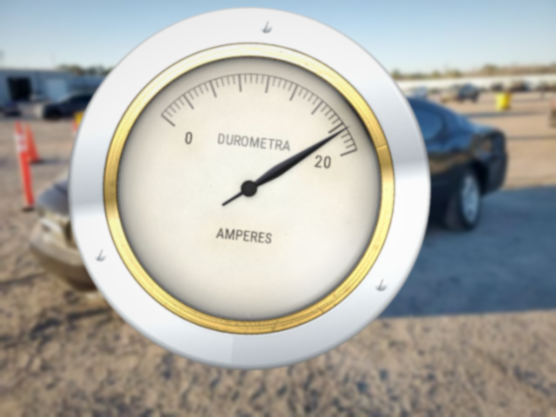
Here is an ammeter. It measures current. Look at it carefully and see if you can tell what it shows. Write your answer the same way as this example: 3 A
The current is 18 A
